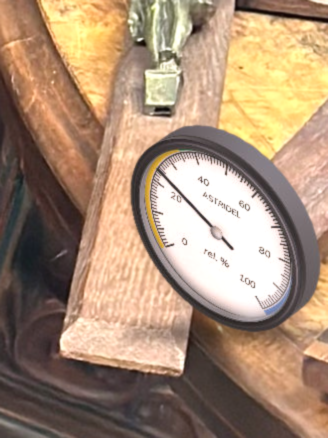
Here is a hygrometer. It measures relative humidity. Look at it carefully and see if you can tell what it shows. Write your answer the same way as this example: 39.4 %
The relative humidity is 25 %
